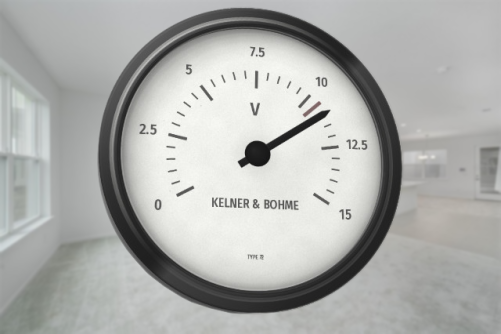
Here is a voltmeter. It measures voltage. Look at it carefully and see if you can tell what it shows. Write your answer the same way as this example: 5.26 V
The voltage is 11 V
